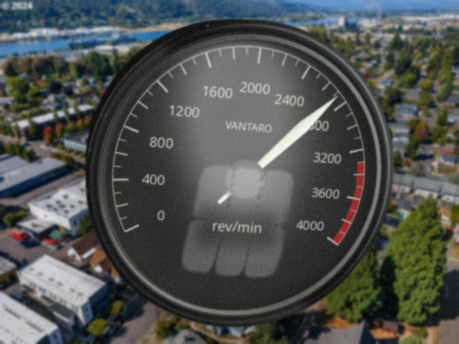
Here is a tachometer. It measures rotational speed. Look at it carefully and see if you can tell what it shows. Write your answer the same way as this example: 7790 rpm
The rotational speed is 2700 rpm
